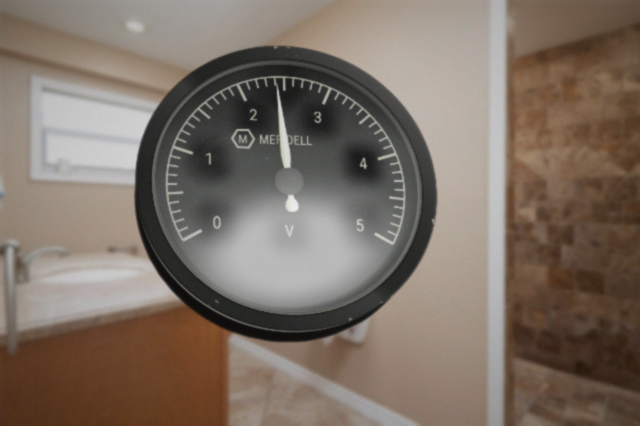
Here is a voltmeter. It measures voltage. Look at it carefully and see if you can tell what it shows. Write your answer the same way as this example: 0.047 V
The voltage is 2.4 V
